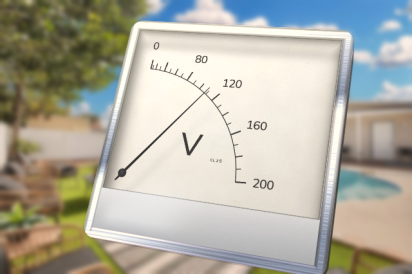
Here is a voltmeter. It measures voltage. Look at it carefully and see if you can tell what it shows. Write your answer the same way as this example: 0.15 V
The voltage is 110 V
